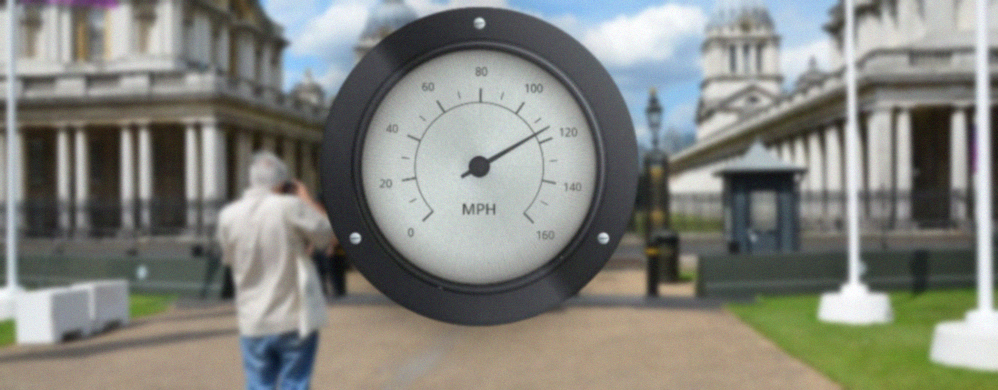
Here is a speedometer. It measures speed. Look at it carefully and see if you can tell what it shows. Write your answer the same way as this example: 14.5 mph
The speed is 115 mph
